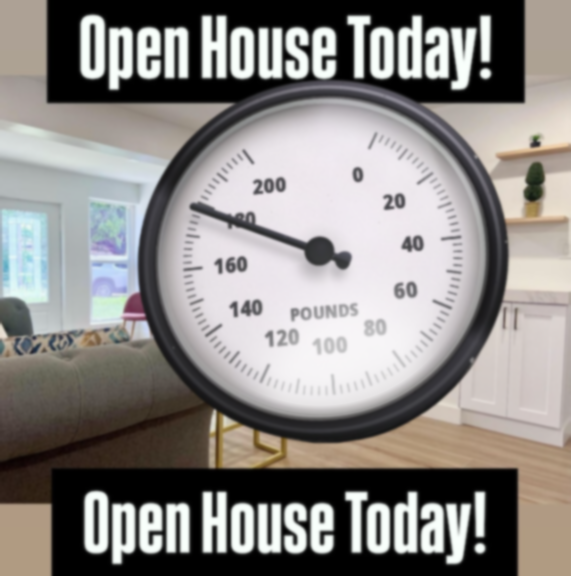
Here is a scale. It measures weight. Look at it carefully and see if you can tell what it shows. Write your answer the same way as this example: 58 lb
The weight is 178 lb
